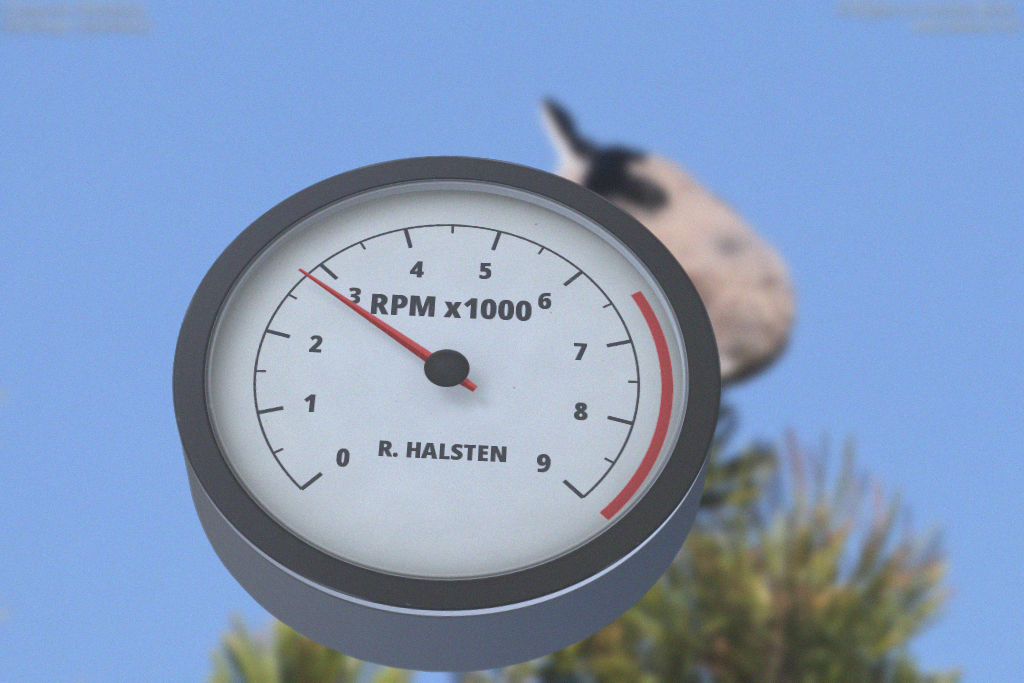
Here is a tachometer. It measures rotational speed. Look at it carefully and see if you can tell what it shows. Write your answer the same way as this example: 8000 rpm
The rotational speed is 2750 rpm
